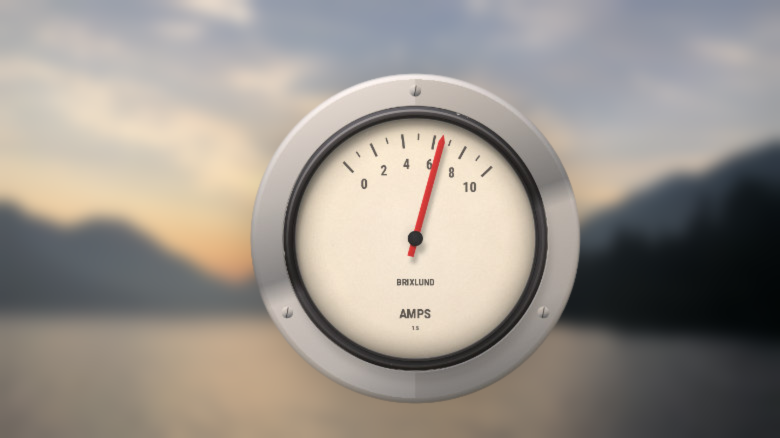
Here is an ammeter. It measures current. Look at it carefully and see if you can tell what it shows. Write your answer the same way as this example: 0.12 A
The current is 6.5 A
